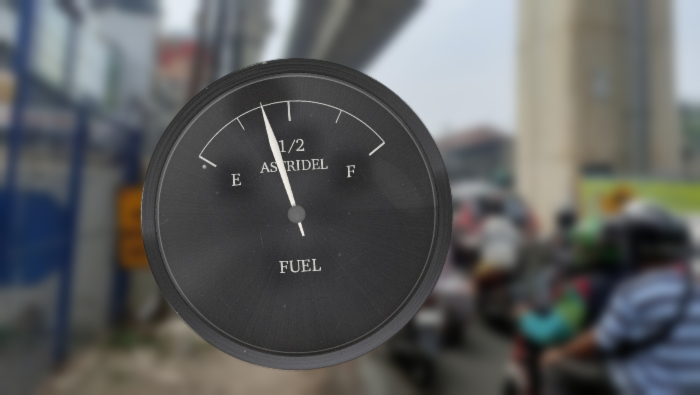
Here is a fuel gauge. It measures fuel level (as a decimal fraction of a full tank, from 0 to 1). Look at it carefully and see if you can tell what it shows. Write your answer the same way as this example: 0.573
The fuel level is 0.375
